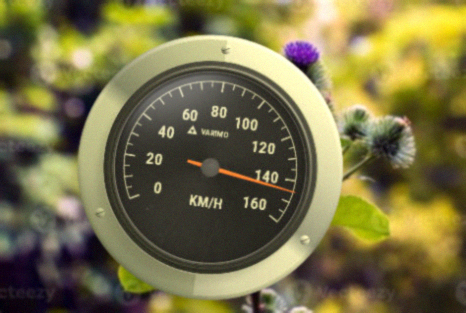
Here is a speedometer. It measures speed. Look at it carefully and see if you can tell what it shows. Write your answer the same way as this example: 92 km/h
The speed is 145 km/h
